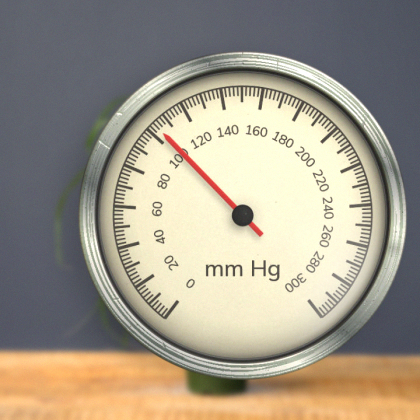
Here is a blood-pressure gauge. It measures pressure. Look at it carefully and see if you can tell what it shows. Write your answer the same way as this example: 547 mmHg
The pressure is 104 mmHg
